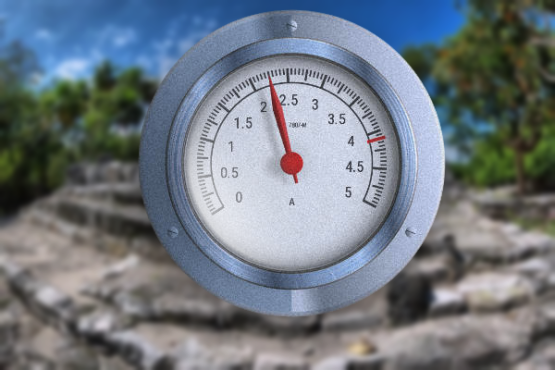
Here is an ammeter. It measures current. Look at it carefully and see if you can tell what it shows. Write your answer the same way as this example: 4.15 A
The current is 2.25 A
